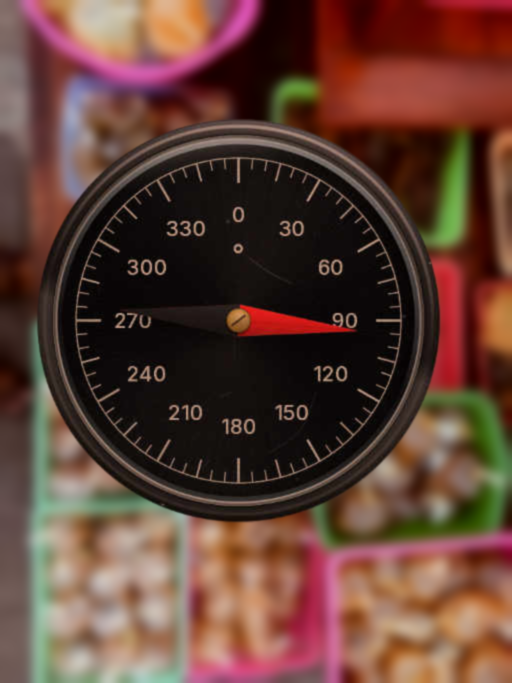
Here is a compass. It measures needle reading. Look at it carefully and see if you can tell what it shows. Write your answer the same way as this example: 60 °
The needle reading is 95 °
